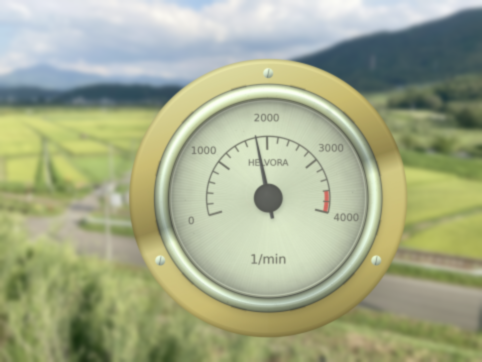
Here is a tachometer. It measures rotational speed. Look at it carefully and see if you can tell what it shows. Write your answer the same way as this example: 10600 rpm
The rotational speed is 1800 rpm
